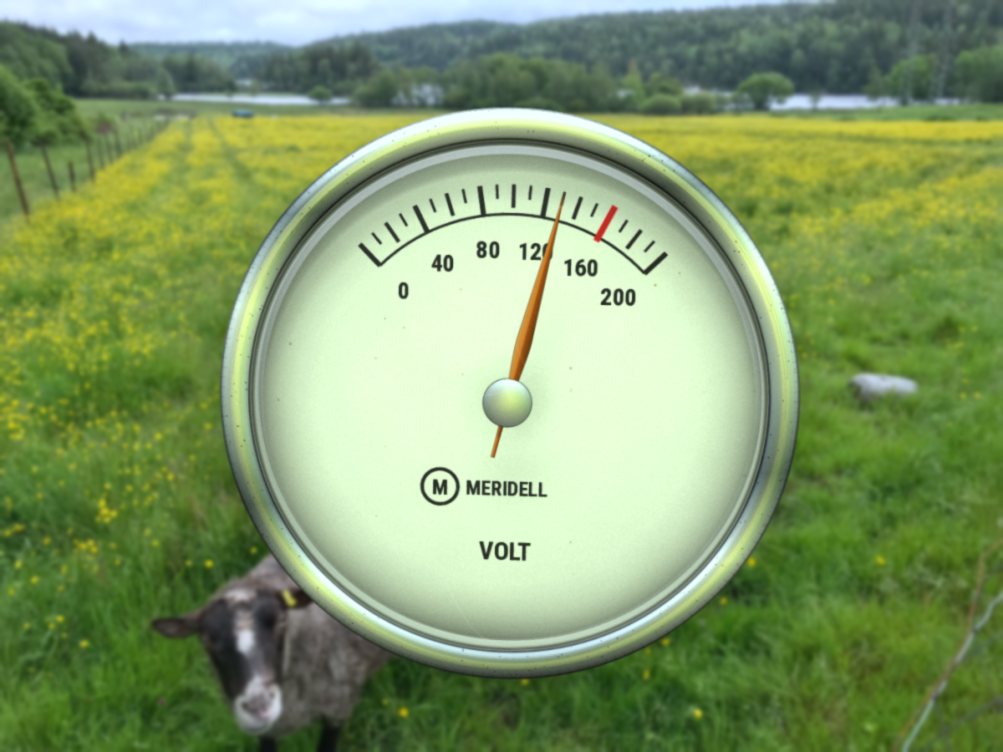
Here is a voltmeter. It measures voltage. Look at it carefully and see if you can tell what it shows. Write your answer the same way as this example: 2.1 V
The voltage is 130 V
